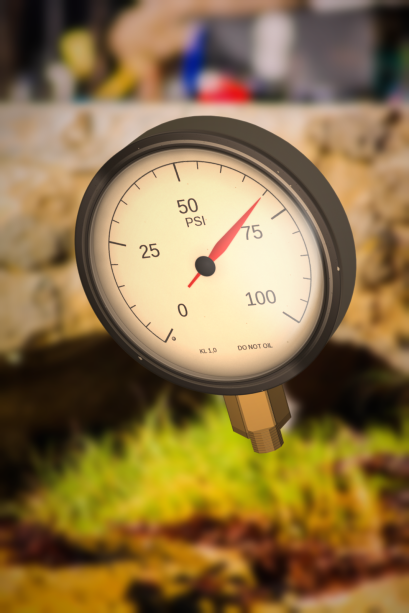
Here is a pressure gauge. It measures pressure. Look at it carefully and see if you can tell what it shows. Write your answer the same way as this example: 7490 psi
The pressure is 70 psi
